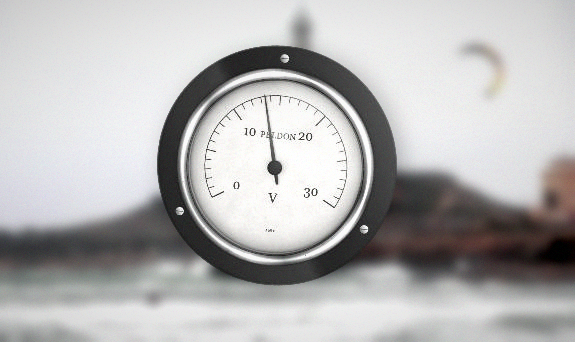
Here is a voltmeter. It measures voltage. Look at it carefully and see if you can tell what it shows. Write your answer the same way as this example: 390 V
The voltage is 13.5 V
